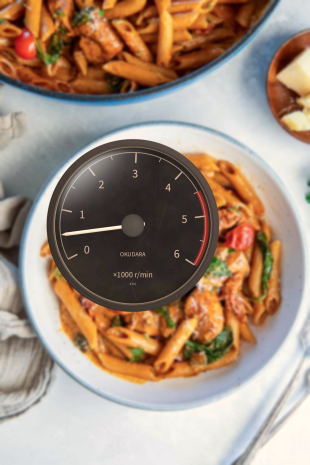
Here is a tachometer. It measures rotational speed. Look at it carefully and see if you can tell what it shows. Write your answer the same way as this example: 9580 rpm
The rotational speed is 500 rpm
